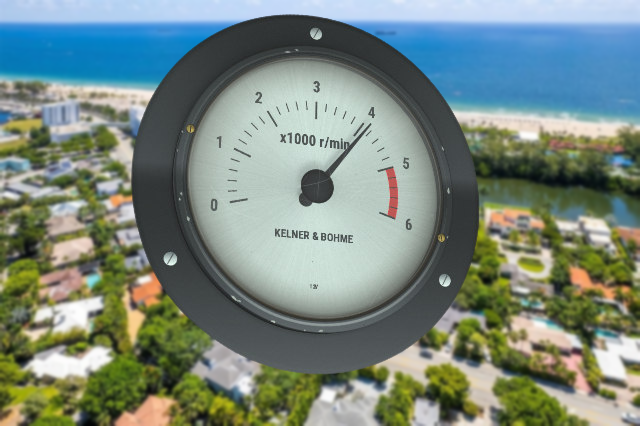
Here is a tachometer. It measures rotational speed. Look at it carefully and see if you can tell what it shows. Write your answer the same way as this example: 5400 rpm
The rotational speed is 4100 rpm
